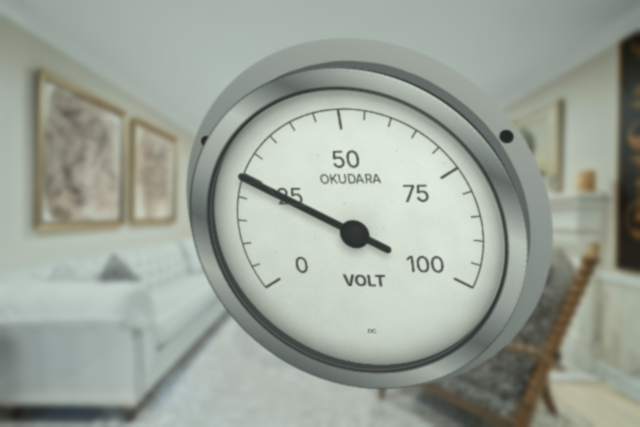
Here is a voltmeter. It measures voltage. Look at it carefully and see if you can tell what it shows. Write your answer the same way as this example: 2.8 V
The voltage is 25 V
